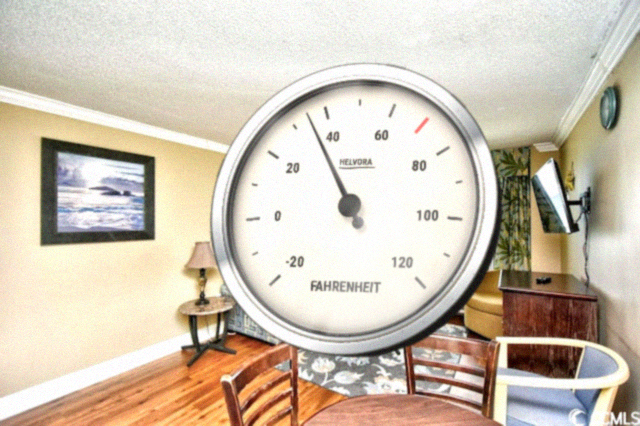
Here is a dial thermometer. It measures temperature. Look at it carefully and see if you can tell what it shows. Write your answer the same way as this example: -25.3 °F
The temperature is 35 °F
